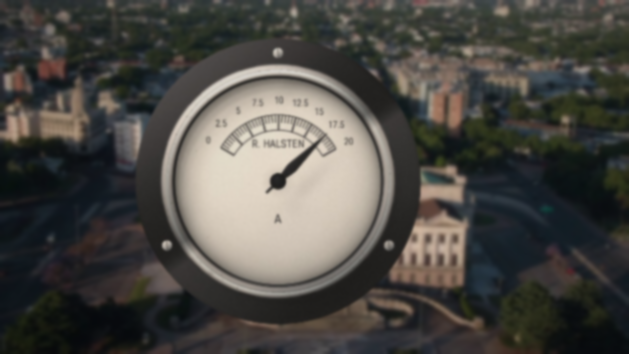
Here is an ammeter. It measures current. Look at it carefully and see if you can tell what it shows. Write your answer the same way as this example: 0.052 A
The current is 17.5 A
